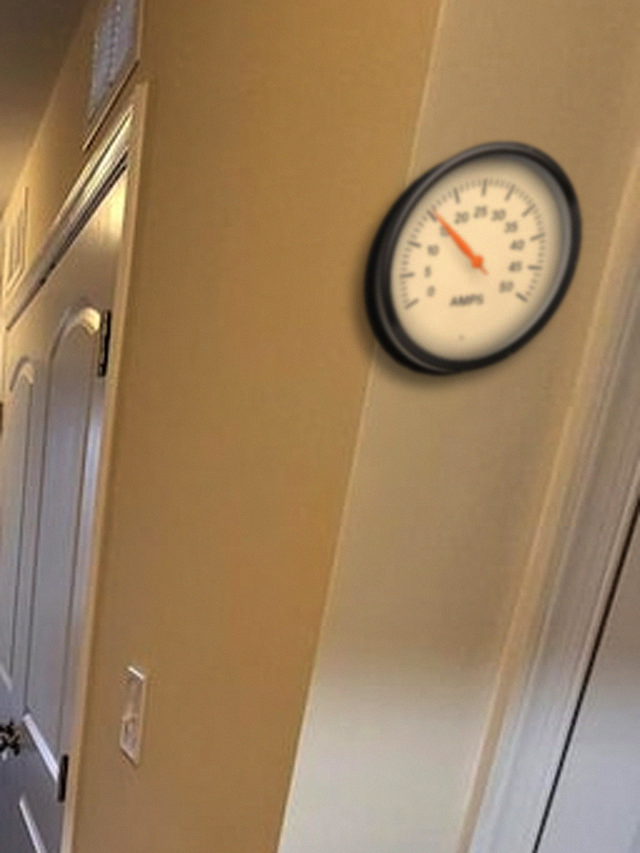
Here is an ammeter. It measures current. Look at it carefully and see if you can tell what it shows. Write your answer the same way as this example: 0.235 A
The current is 15 A
